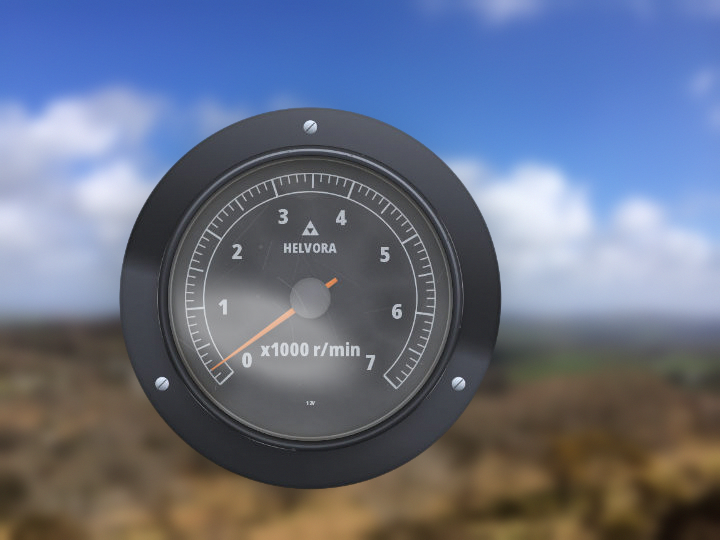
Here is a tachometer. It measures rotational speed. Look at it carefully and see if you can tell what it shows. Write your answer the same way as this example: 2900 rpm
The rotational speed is 200 rpm
